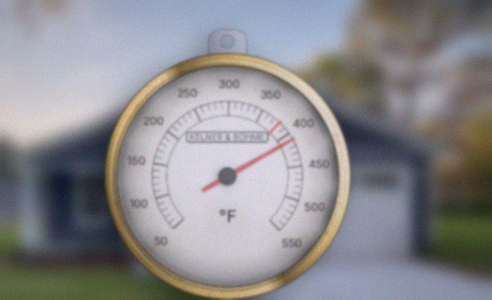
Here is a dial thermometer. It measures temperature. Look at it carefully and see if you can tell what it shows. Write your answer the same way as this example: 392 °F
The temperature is 410 °F
